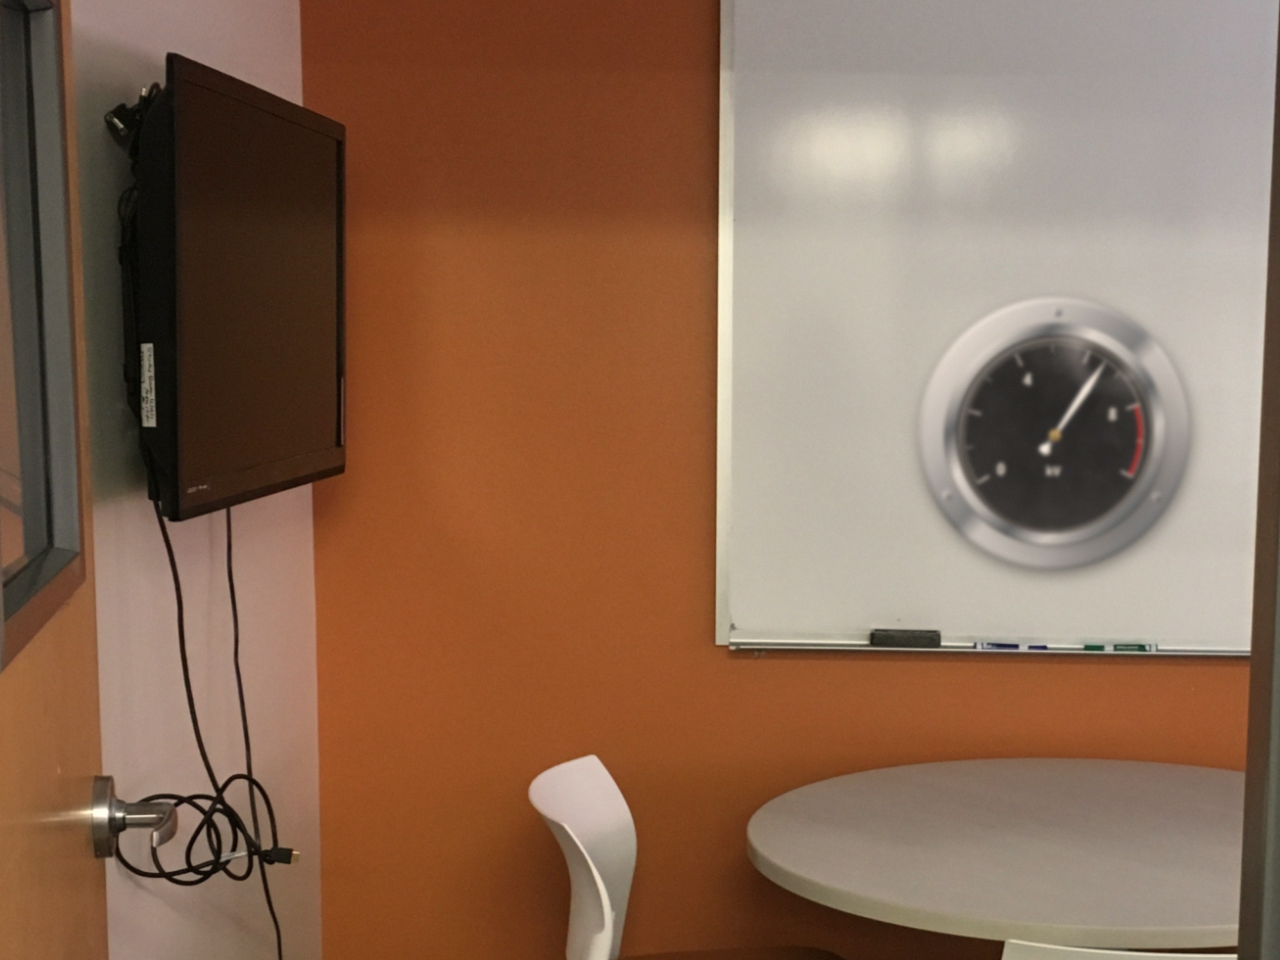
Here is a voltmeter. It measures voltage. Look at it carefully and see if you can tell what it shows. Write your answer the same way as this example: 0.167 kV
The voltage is 6.5 kV
